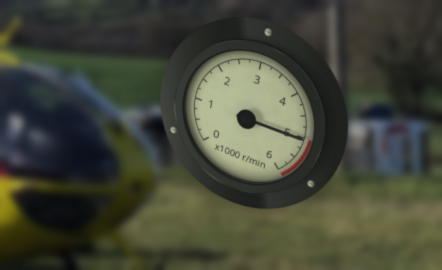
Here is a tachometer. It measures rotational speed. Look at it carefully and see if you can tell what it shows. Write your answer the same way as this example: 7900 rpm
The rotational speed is 5000 rpm
